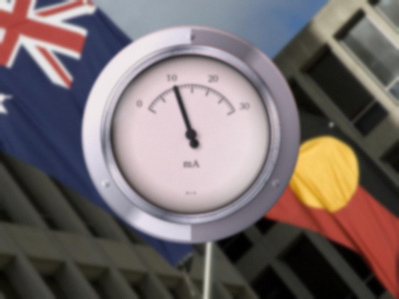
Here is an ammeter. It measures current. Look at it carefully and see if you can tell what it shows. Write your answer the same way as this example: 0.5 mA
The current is 10 mA
